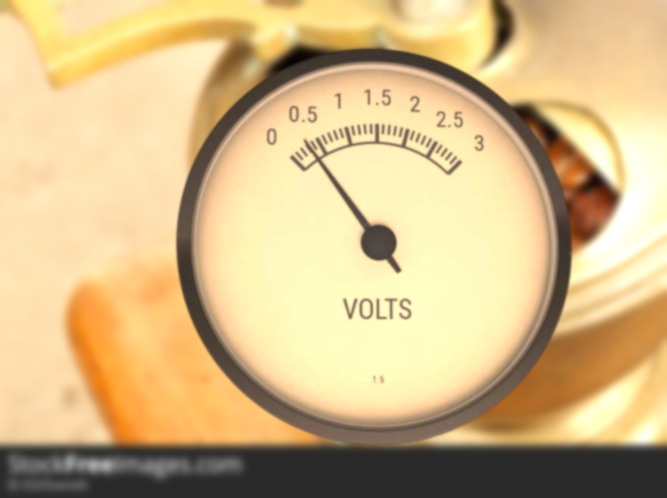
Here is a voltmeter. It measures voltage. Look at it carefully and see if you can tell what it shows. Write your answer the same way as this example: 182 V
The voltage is 0.3 V
